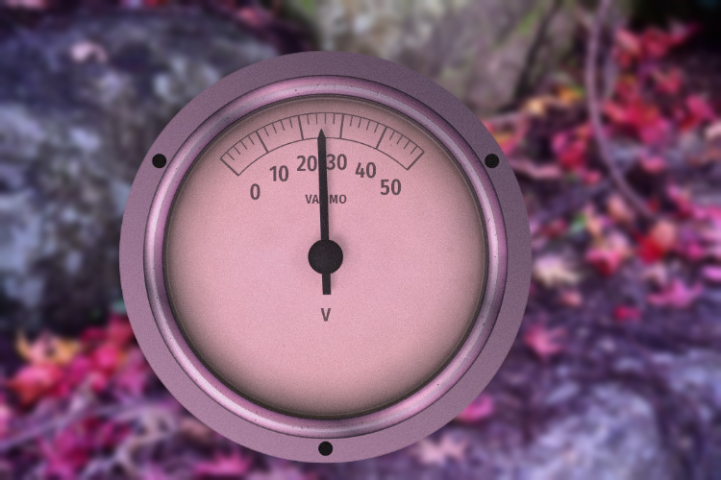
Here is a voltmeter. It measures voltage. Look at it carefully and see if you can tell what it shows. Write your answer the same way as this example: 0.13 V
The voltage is 25 V
